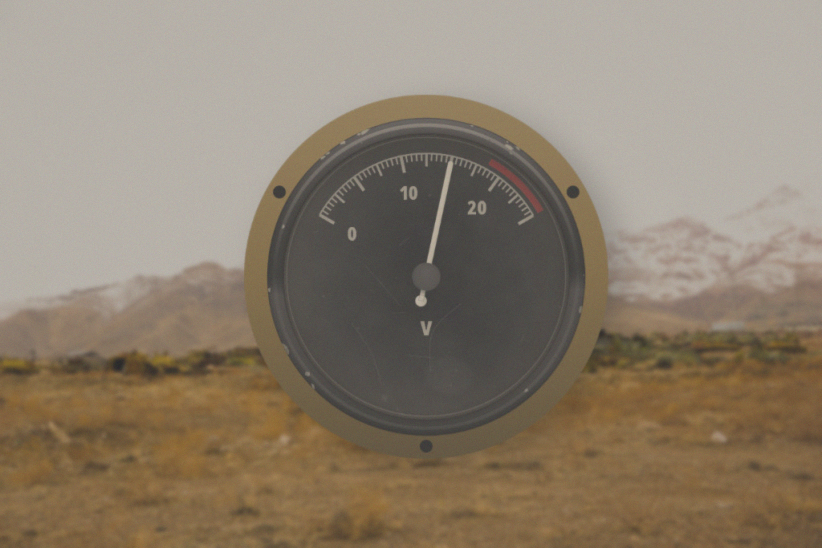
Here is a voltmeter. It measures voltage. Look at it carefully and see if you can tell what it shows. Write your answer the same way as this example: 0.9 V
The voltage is 15 V
